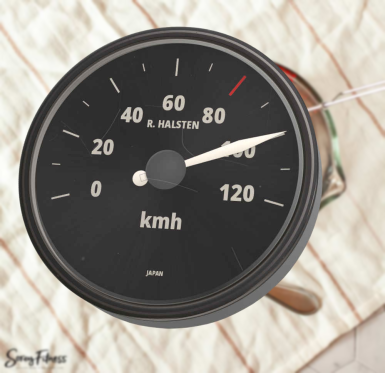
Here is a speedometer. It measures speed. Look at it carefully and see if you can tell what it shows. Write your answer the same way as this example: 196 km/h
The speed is 100 km/h
